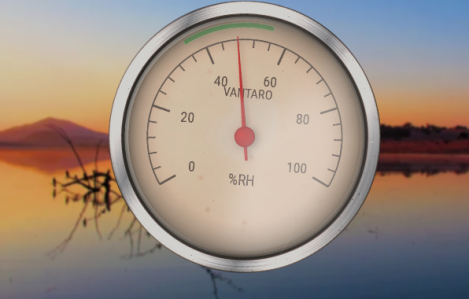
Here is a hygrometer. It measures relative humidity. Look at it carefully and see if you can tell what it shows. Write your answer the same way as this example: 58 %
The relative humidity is 48 %
